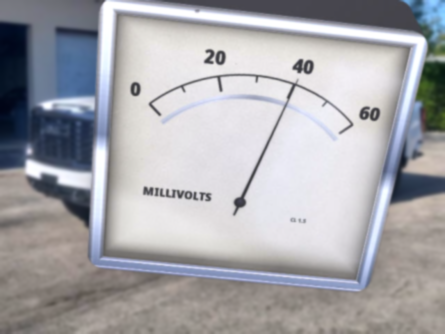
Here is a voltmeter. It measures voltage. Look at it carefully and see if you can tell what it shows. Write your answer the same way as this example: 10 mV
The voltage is 40 mV
